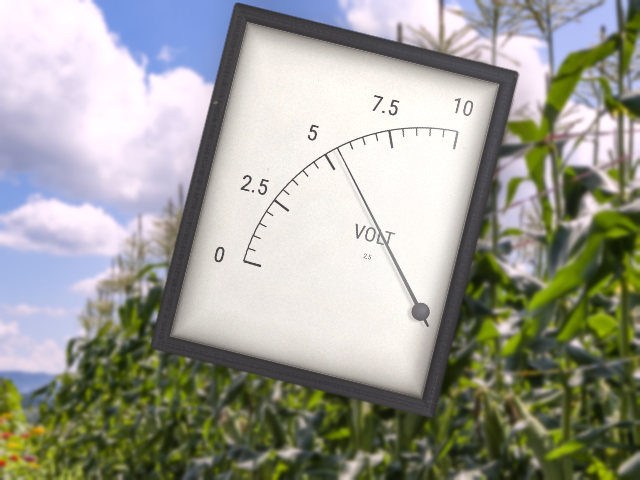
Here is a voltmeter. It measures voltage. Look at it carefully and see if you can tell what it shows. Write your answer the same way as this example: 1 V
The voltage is 5.5 V
